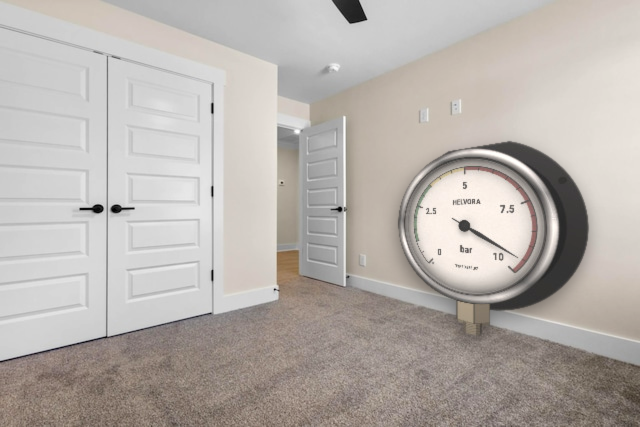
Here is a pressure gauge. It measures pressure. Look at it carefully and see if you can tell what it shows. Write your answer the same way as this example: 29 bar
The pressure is 9.5 bar
